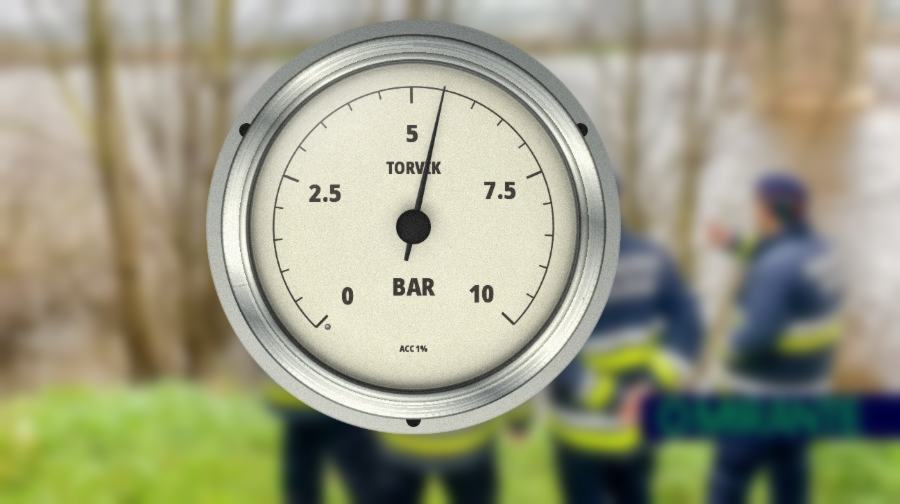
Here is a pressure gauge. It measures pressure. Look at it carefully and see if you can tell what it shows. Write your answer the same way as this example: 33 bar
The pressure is 5.5 bar
